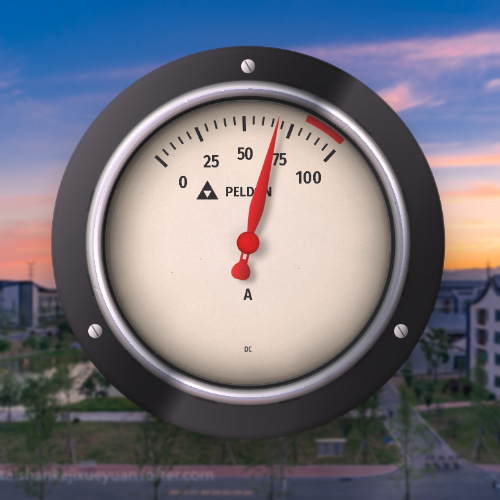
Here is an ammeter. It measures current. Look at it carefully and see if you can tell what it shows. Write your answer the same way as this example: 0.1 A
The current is 67.5 A
